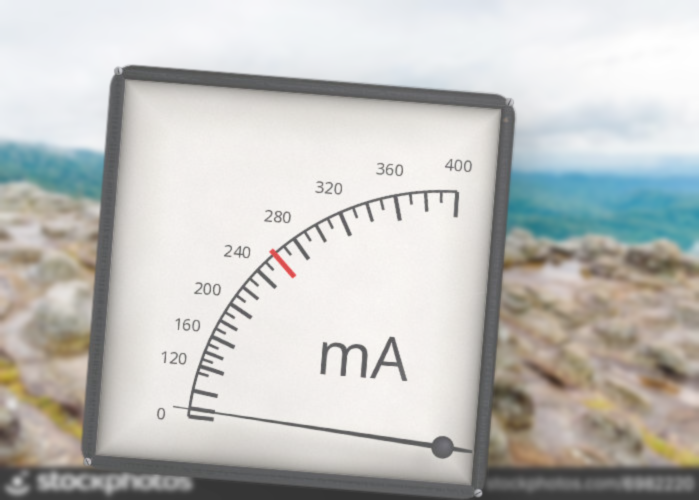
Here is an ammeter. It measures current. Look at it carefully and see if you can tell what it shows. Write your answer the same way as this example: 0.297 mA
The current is 40 mA
